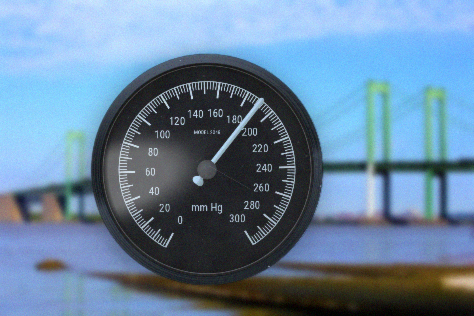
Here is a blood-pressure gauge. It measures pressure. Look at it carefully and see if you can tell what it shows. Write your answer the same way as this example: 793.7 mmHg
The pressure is 190 mmHg
